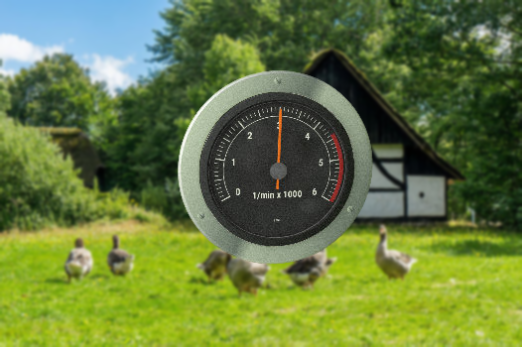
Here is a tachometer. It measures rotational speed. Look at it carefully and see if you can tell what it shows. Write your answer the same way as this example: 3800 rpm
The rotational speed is 3000 rpm
